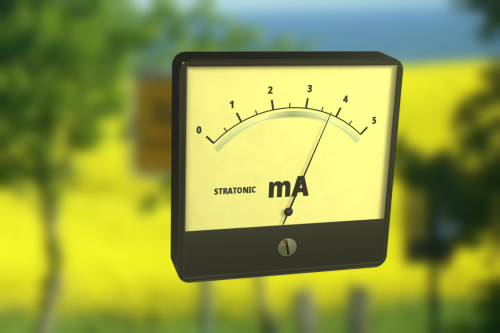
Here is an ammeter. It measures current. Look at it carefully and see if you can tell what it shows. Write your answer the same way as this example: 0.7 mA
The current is 3.75 mA
